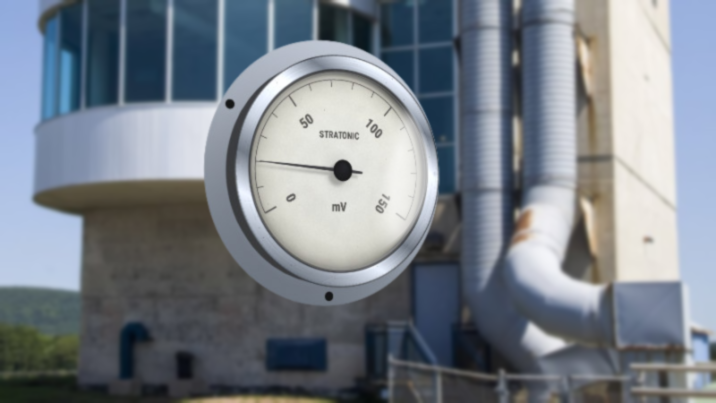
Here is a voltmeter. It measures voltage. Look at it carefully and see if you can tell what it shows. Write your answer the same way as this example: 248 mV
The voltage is 20 mV
